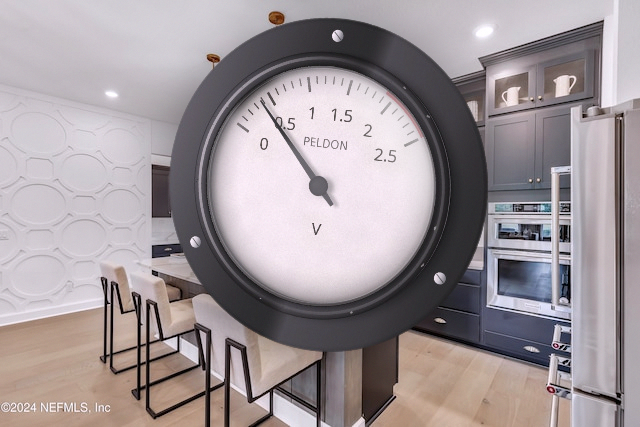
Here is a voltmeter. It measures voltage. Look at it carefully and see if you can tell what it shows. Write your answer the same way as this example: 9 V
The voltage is 0.4 V
